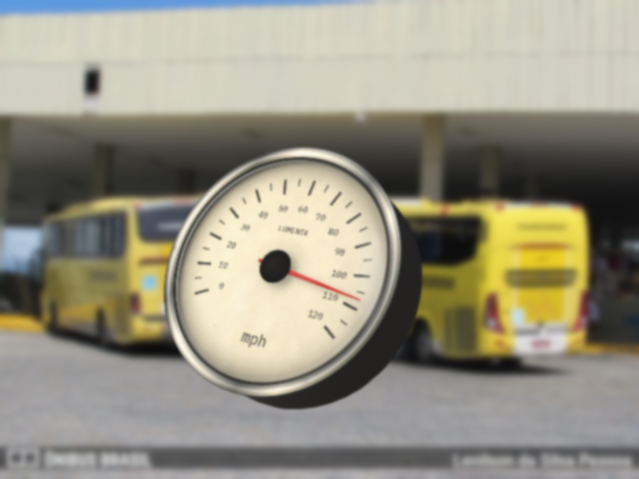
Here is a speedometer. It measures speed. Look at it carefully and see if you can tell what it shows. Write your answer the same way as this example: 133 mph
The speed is 107.5 mph
